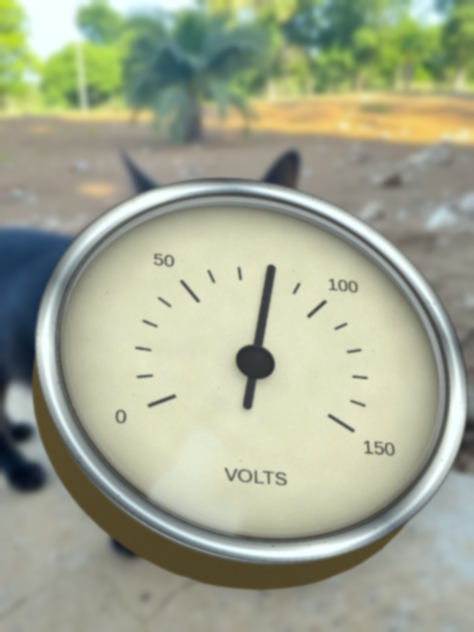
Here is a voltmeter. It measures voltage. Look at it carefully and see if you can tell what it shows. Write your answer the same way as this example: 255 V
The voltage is 80 V
